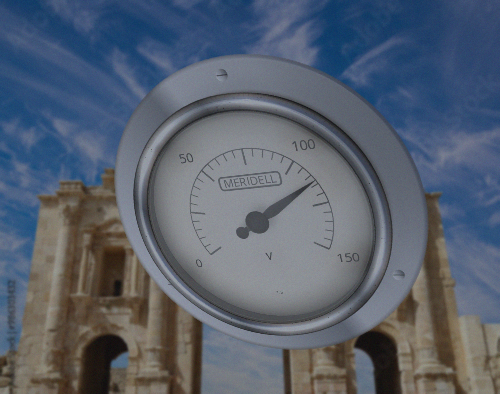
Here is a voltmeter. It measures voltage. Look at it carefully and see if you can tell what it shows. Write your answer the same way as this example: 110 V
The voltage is 112.5 V
